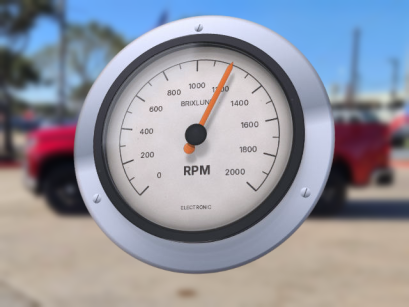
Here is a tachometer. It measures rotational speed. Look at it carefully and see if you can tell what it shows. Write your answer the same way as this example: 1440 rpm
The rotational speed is 1200 rpm
